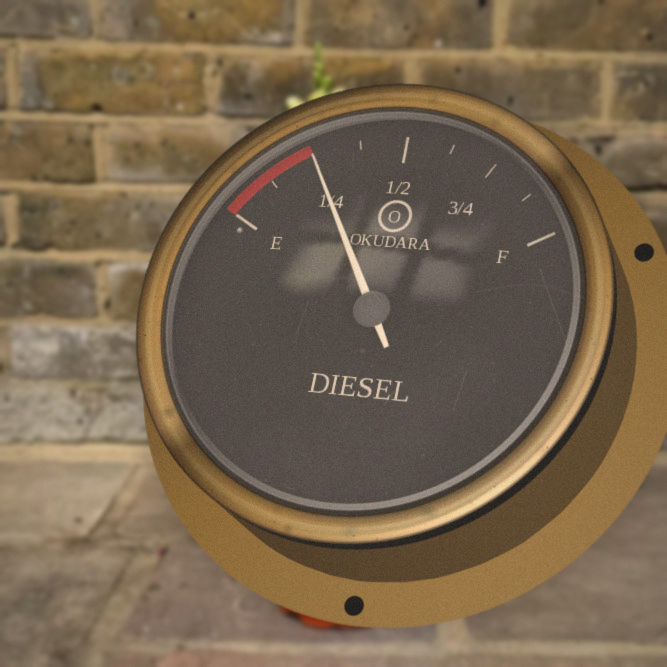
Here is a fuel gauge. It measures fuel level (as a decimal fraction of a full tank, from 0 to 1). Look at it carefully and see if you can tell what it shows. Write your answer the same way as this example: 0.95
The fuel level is 0.25
